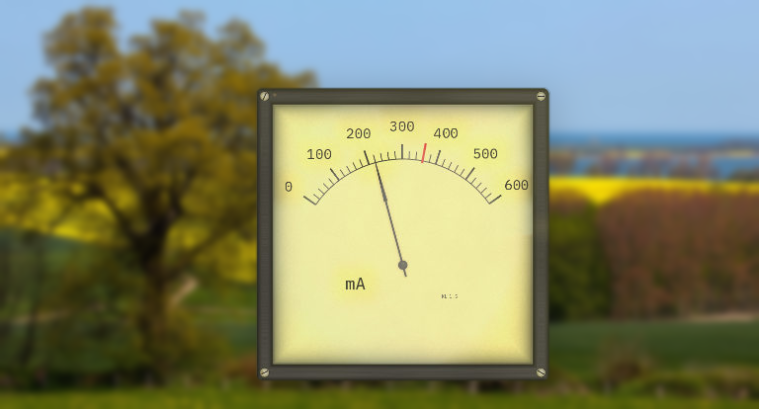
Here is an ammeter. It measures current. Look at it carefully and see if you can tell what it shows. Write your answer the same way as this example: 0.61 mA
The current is 220 mA
